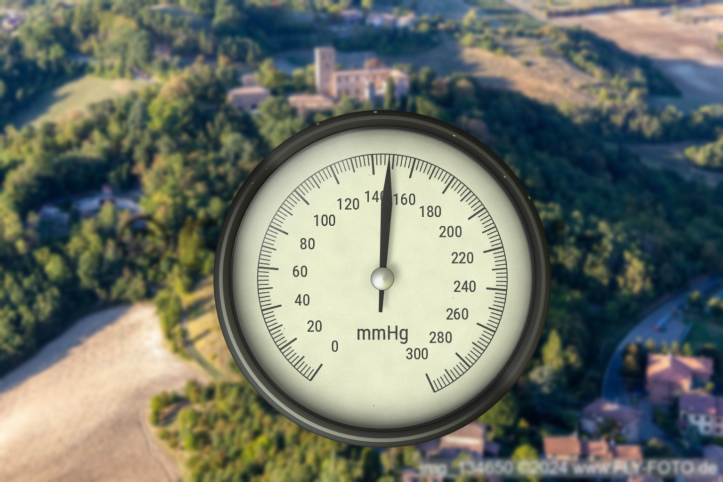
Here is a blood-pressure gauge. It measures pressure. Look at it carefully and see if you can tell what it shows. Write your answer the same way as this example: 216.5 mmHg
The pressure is 148 mmHg
